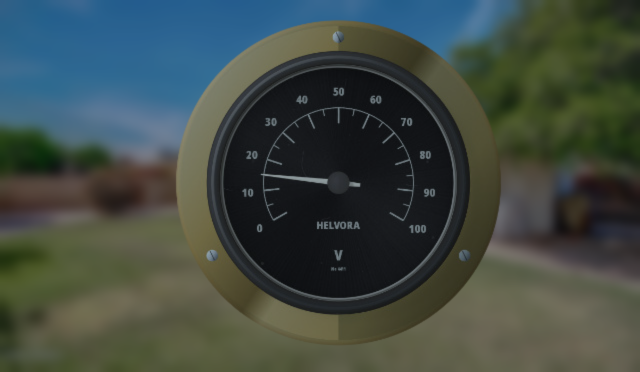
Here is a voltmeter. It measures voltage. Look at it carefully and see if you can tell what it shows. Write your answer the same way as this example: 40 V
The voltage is 15 V
